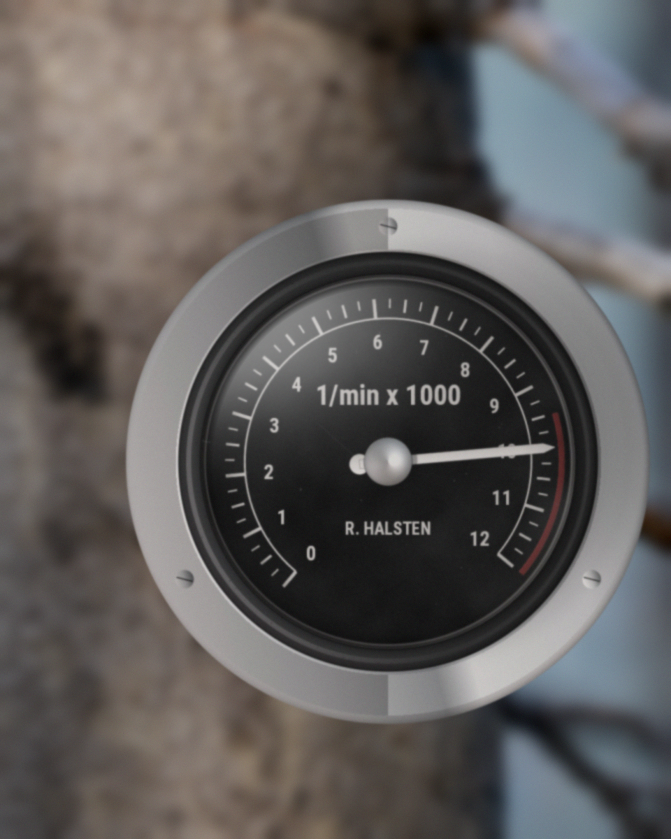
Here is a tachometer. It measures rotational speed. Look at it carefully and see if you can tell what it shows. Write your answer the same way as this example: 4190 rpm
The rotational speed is 10000 rpm
